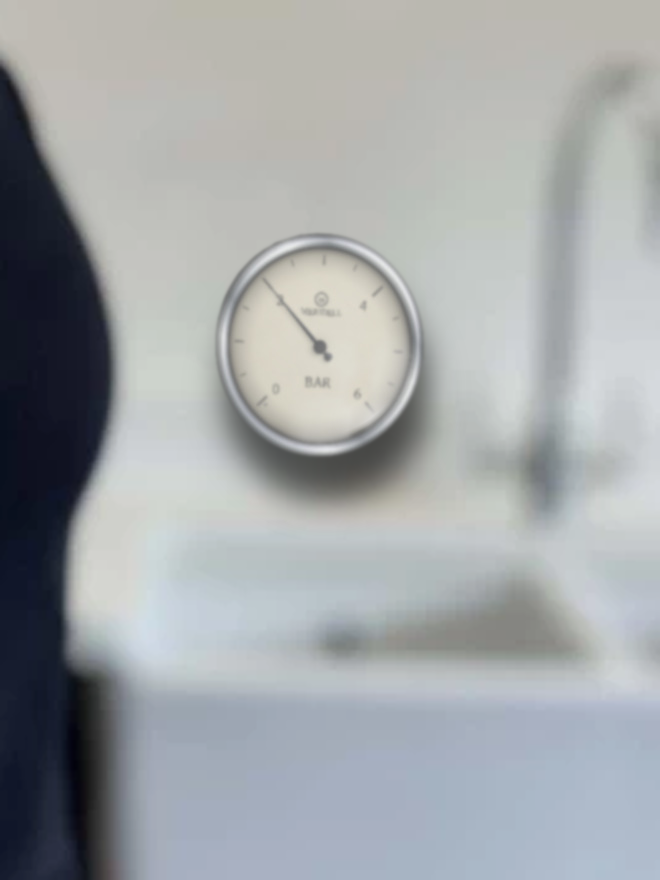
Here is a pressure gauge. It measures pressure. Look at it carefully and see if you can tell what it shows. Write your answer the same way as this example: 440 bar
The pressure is 2 bar
